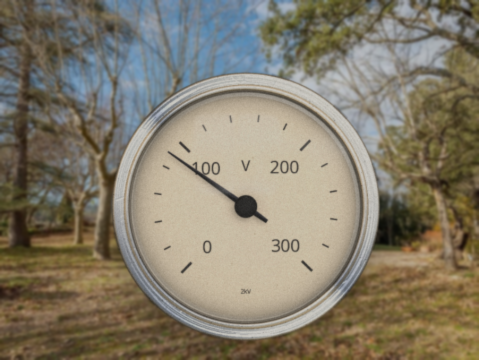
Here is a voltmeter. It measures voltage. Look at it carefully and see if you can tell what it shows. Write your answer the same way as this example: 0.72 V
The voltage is 90 V
